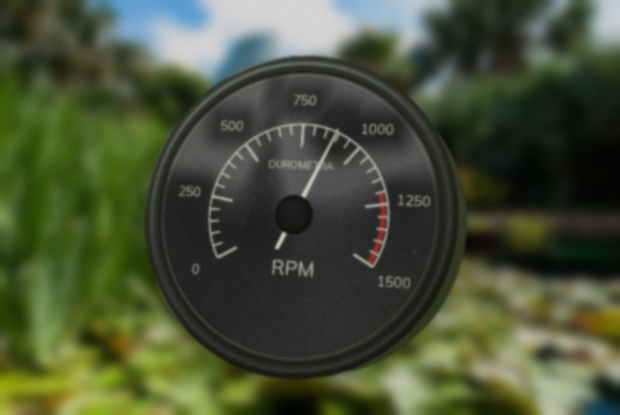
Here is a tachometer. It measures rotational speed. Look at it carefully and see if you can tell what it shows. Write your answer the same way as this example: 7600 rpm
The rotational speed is 900 rpm
